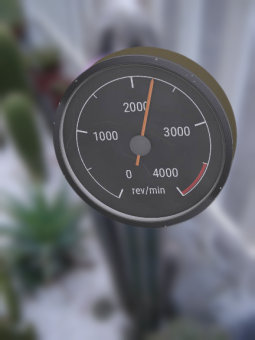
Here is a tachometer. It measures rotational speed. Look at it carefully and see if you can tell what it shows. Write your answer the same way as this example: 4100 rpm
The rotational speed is 2250 rpm
